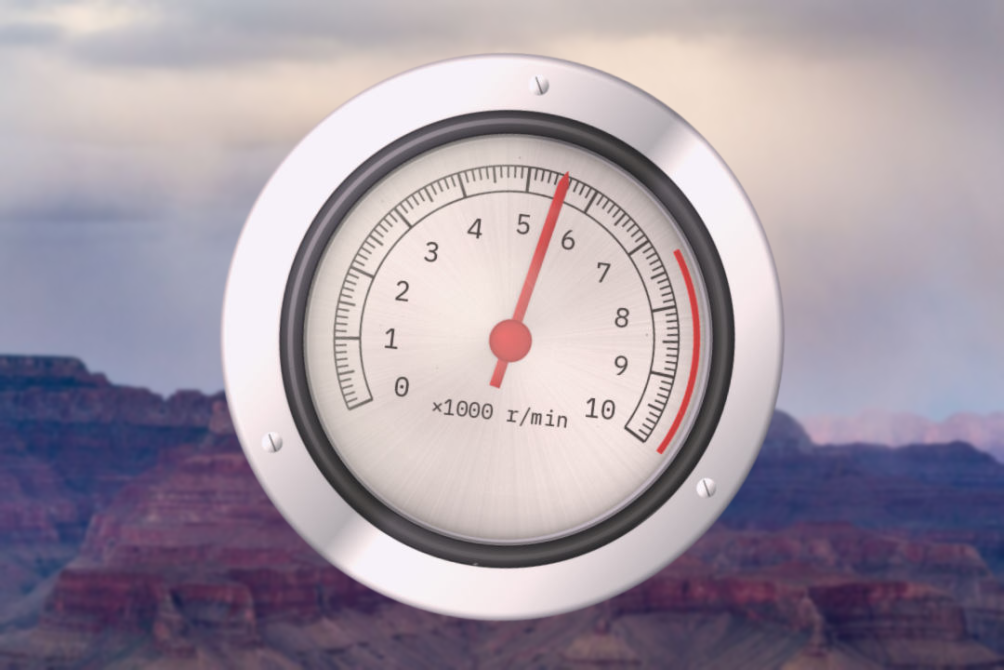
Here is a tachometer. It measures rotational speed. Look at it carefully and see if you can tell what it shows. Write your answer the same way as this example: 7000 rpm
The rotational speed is 5500 rpm
